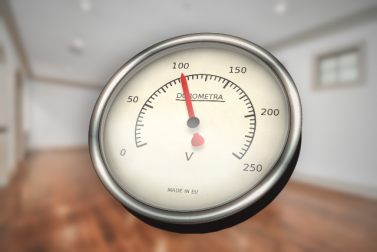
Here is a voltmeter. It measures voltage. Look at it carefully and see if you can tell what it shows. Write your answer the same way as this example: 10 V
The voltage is 100 V
